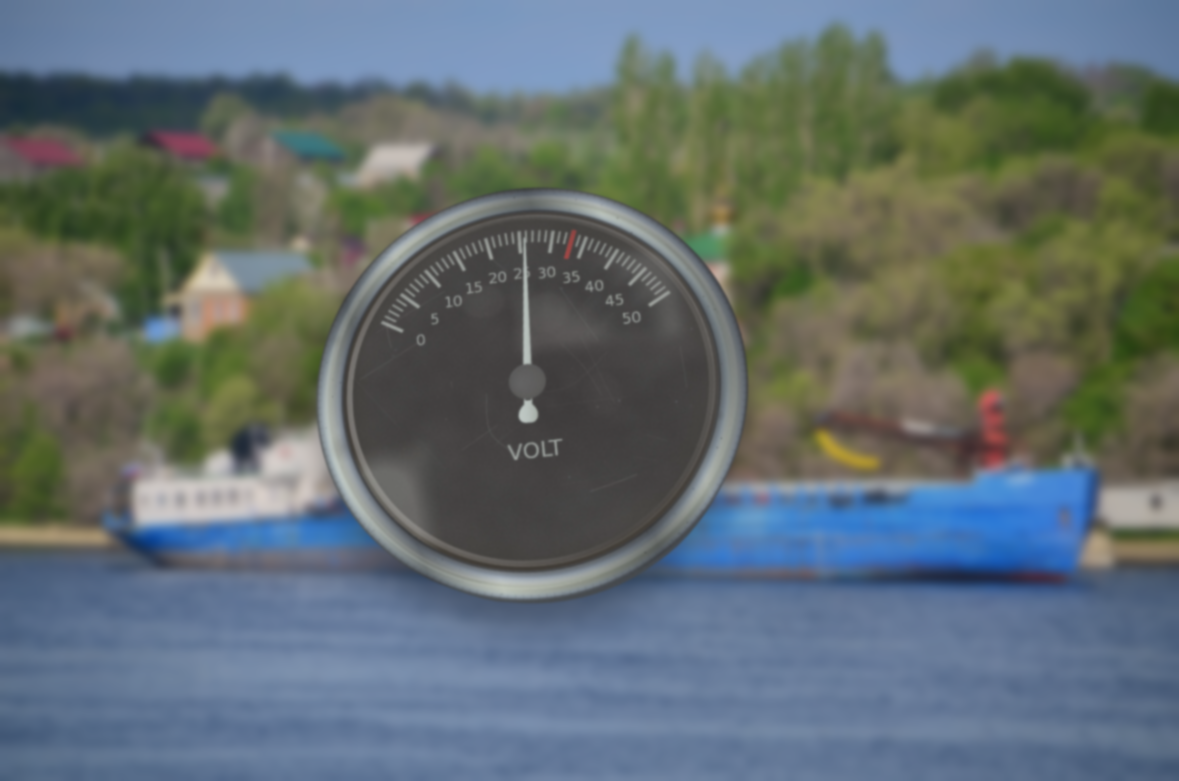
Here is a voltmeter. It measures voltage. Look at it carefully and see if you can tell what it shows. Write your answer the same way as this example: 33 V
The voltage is 26 V
